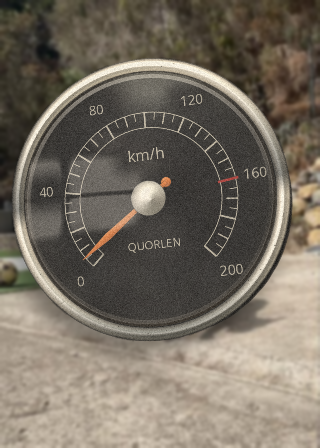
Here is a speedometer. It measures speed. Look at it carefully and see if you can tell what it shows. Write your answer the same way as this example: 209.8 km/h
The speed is 5 km/h
